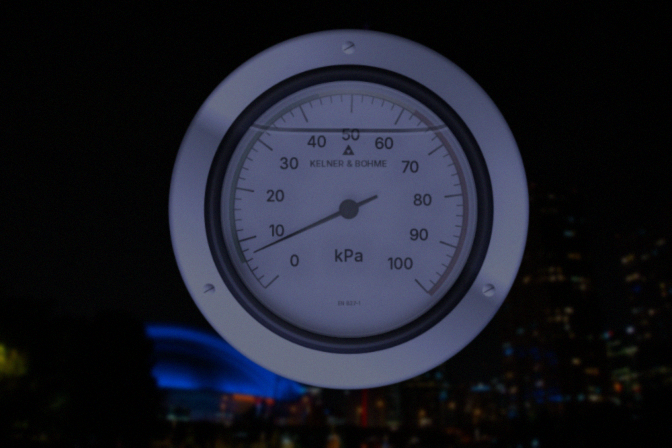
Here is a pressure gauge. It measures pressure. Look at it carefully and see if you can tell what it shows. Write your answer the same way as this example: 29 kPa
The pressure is 7 kPa
